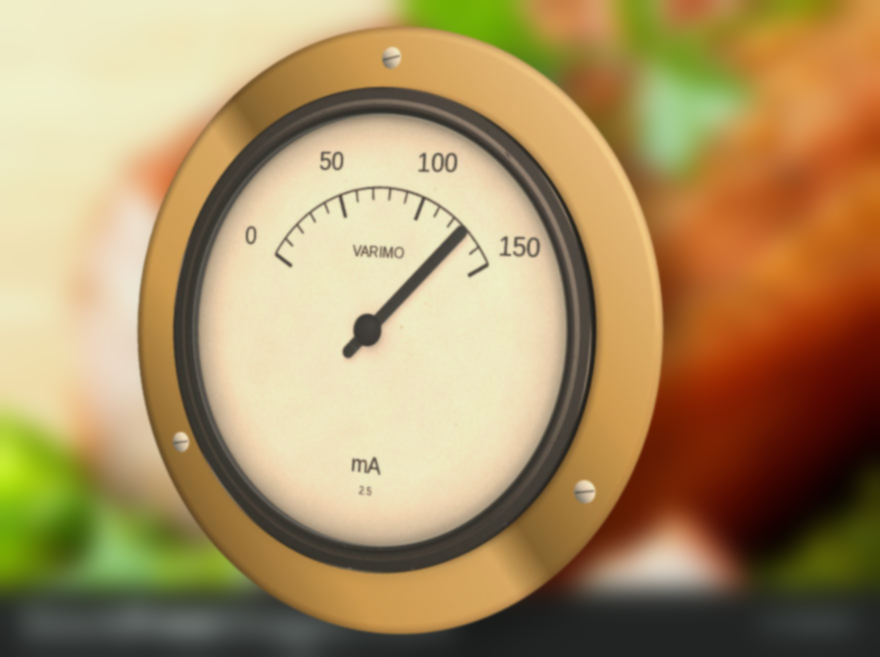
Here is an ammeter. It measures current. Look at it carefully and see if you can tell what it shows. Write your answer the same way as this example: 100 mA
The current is 130 mA
